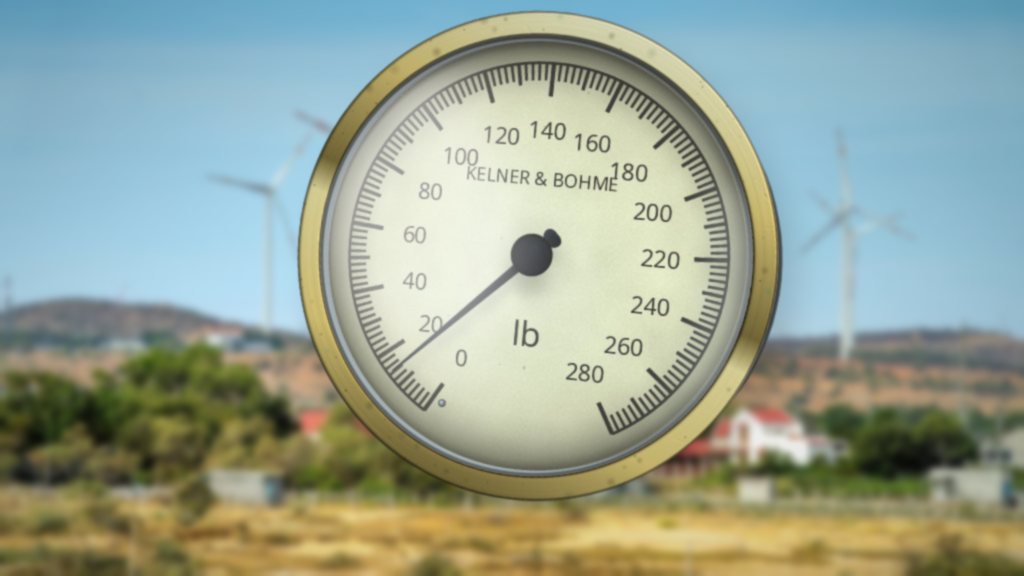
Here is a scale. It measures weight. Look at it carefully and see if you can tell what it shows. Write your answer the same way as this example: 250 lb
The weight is 14 lb
